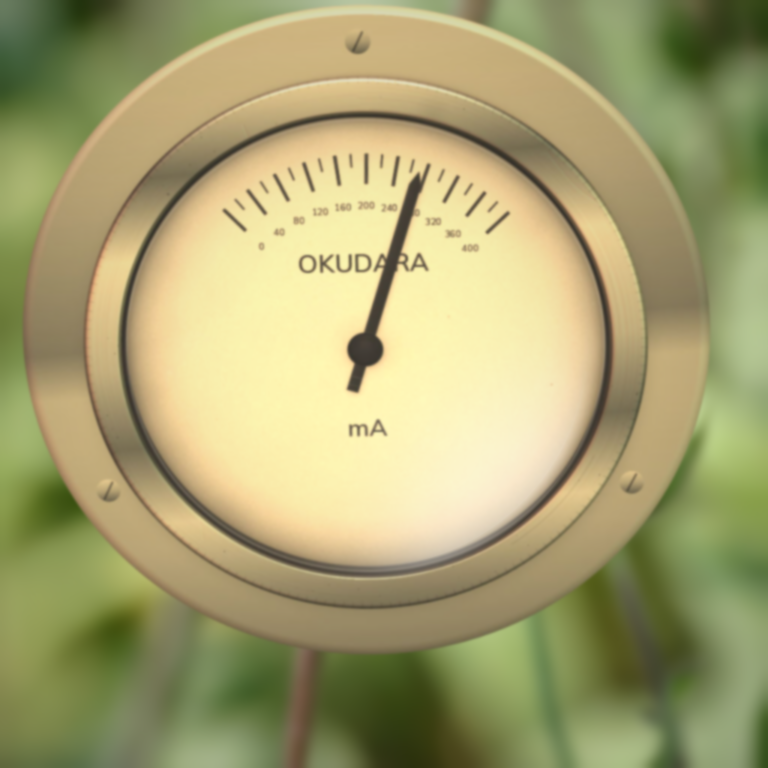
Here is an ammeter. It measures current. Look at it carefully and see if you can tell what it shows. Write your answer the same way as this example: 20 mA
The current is 270 mA
